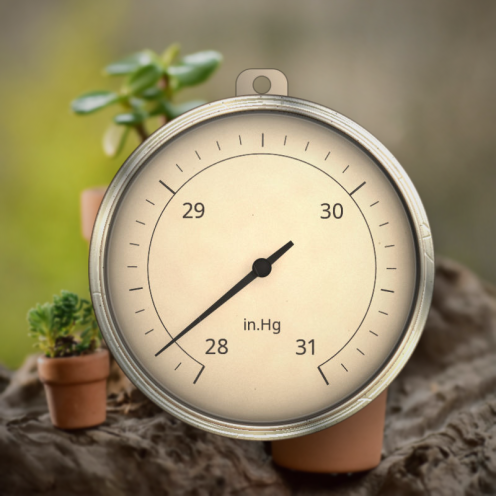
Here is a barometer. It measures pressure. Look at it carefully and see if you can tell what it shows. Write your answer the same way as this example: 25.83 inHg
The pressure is 28.2 inHg
